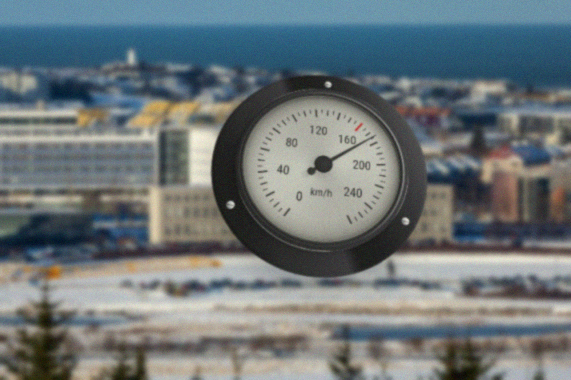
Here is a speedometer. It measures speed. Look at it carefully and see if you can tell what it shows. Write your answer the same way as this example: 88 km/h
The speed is 175 km/h
